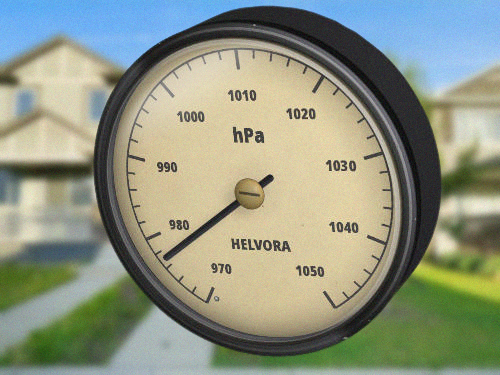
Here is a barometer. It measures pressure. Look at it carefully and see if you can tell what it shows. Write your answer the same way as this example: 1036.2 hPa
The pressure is 977 hPa
